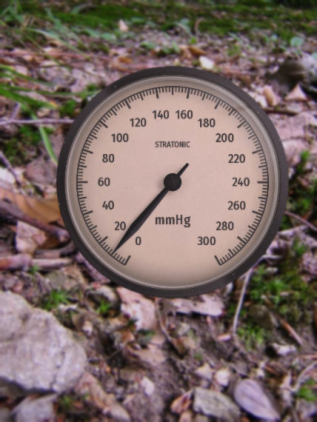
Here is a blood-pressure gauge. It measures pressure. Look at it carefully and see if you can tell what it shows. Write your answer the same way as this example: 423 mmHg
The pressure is 10 mmHg
